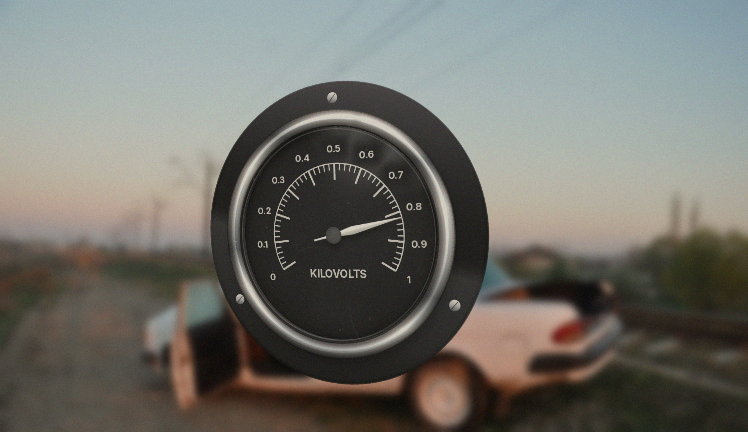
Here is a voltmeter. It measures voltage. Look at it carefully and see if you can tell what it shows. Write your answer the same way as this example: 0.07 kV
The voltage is 0.82 kV
